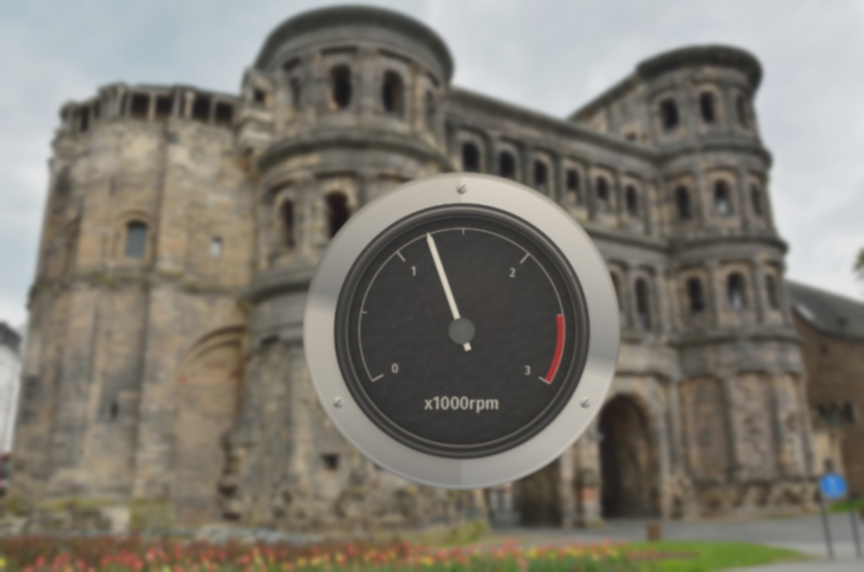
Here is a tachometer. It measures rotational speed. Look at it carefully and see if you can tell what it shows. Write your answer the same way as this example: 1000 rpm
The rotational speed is 1250 rpm
